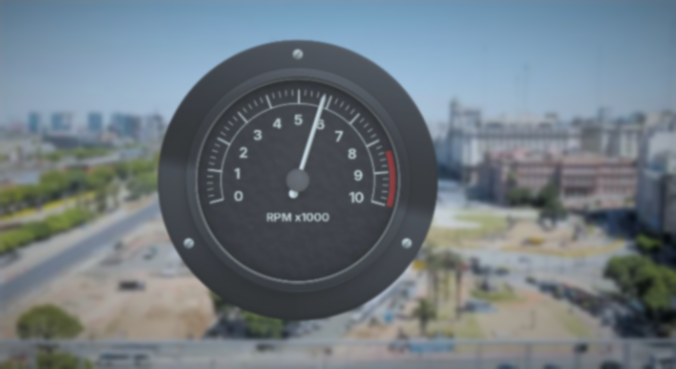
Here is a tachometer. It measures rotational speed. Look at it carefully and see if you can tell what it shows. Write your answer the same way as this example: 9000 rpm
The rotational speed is 5800 rpm
